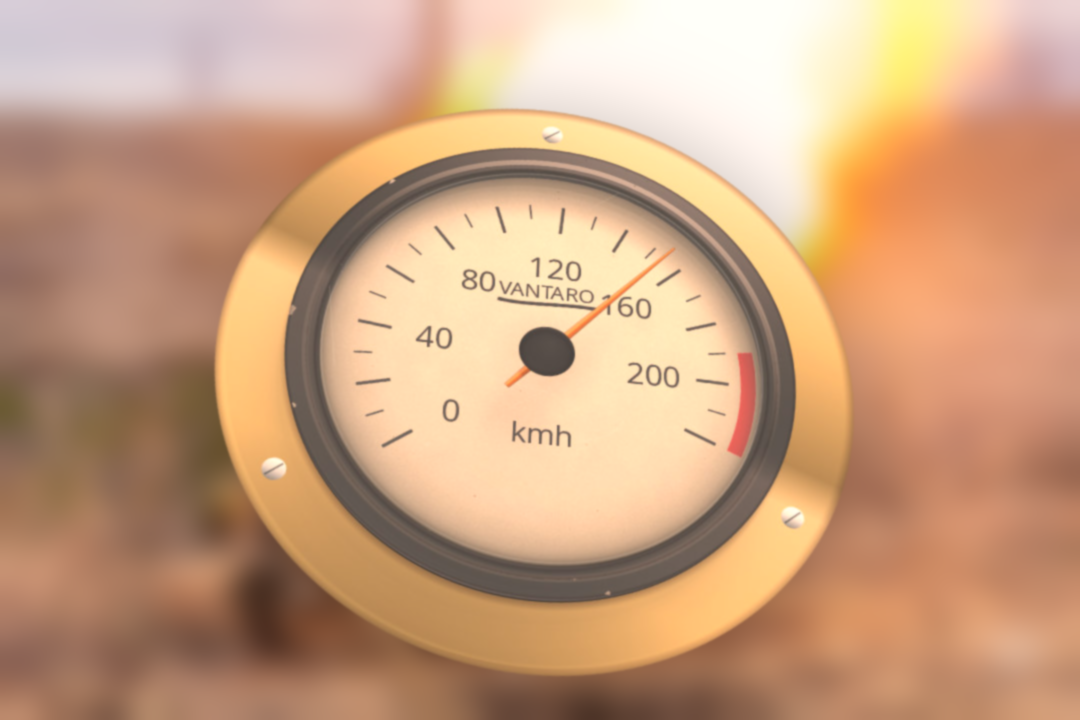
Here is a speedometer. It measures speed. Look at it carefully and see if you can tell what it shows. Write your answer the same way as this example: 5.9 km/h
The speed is 155 km/h
